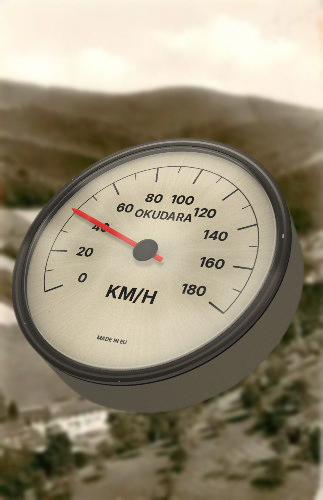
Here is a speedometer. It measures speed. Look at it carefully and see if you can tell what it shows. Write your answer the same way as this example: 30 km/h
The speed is 40 km/h
